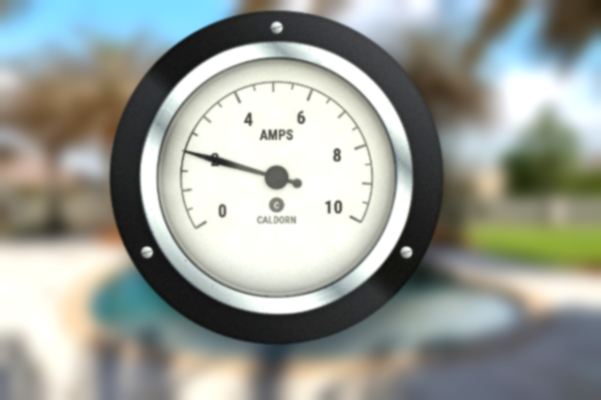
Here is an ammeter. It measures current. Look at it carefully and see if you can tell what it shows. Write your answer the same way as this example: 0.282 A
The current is 2 A
